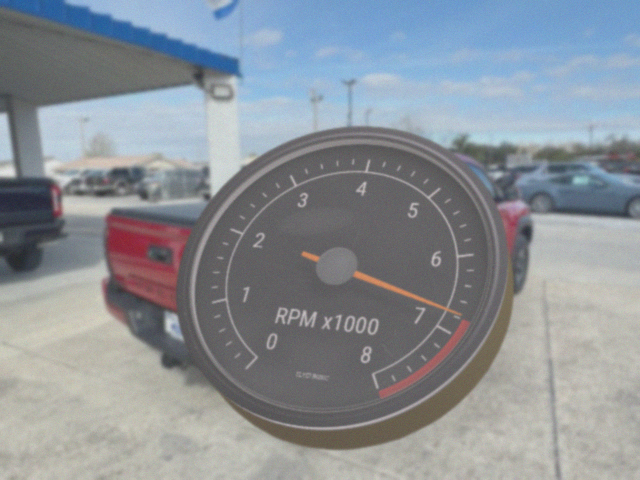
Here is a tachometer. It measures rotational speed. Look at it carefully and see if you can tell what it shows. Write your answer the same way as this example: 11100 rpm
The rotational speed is 6800 rpm
